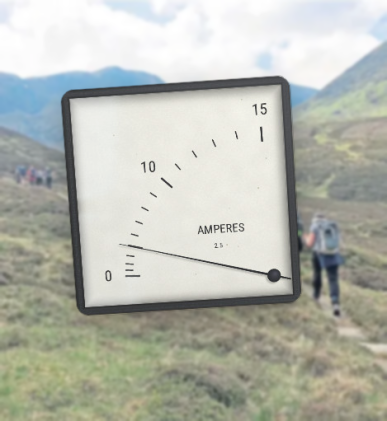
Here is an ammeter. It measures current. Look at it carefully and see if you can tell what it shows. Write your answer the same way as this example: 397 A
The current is 5 A
